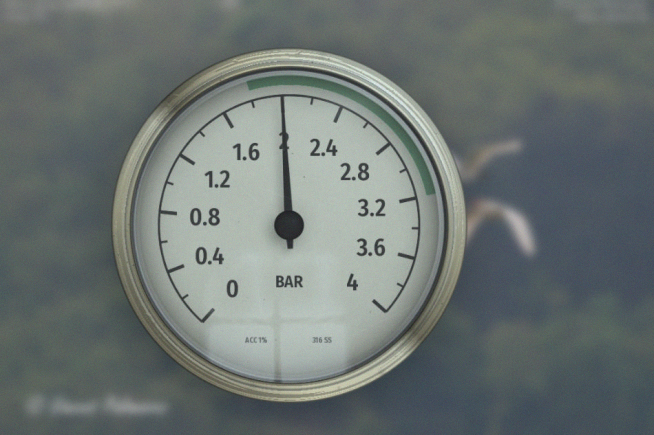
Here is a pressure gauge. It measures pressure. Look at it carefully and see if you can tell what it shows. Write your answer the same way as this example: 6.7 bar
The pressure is 2 bar
